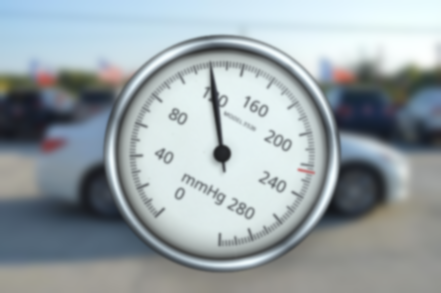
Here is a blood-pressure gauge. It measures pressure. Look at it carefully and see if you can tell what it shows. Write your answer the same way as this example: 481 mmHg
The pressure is 120 mmHg
